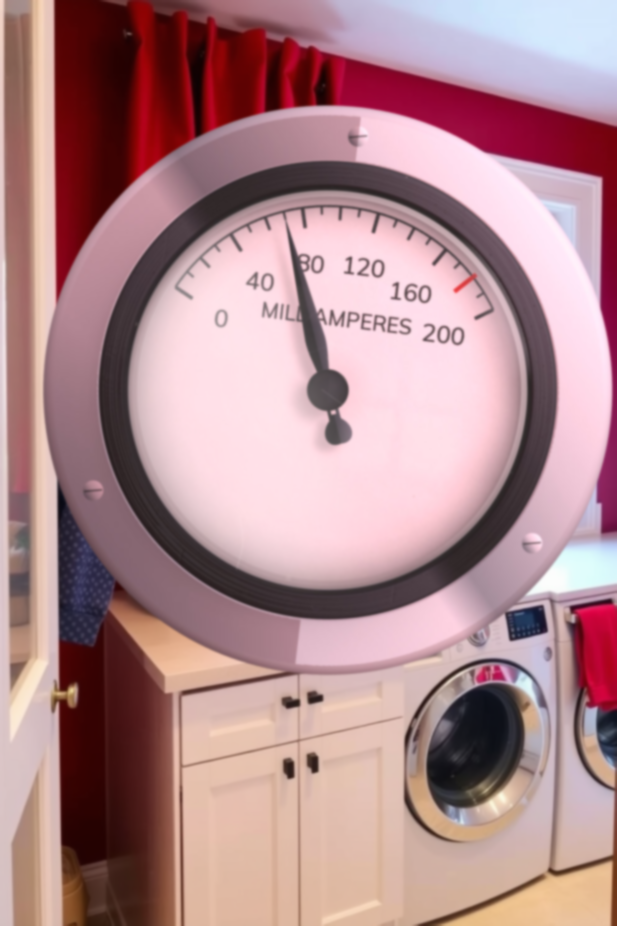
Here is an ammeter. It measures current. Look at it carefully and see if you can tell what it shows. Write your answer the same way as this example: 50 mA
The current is 70 mA
